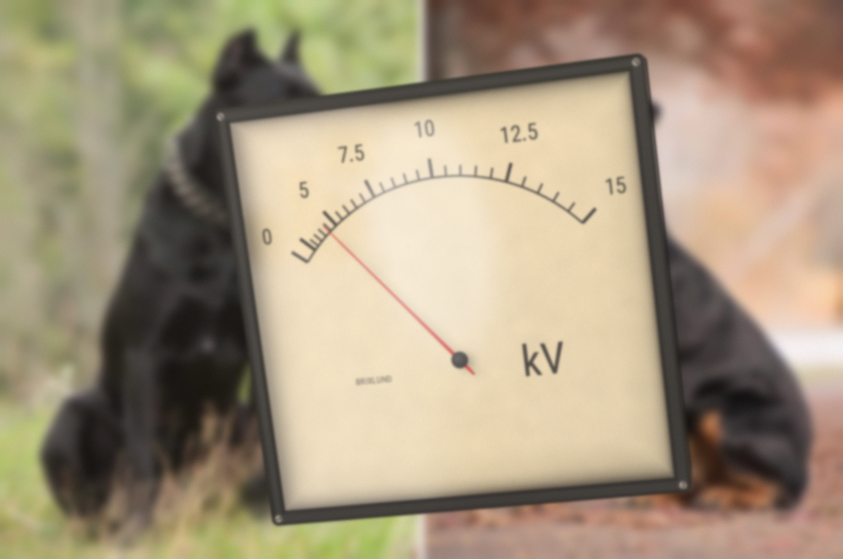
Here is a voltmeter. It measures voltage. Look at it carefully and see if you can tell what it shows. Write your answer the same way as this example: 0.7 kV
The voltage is 4.5 kV
